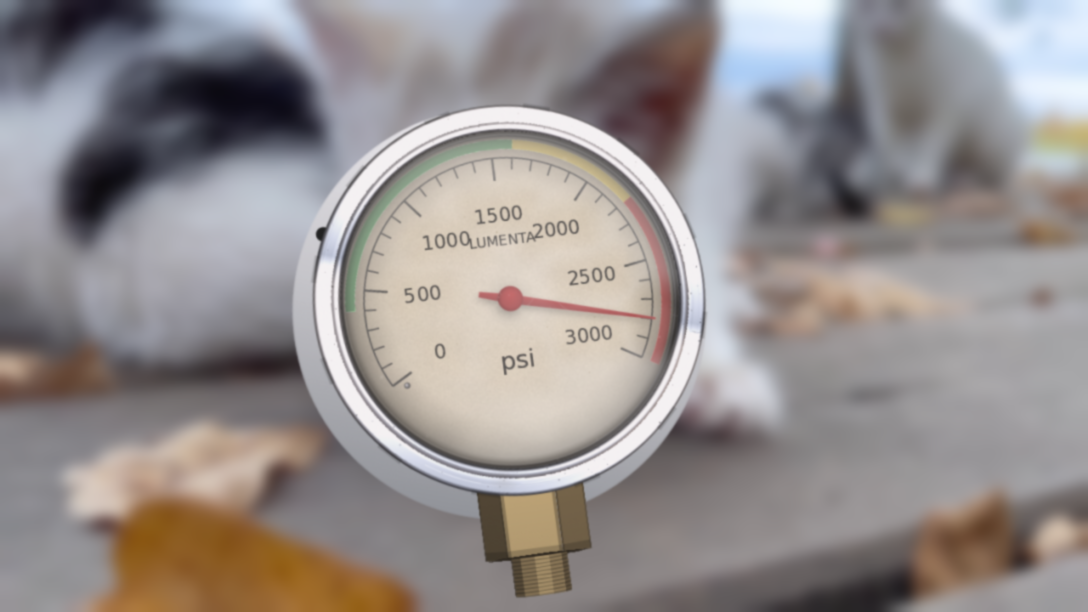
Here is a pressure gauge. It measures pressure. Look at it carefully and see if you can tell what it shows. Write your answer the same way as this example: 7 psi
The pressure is 2800 psi
